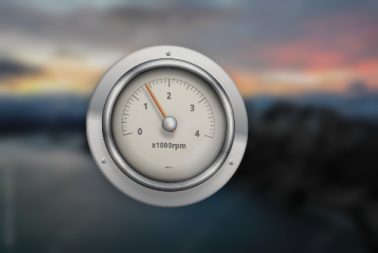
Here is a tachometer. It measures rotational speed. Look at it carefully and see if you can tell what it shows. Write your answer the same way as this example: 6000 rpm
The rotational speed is 1400 rpm
